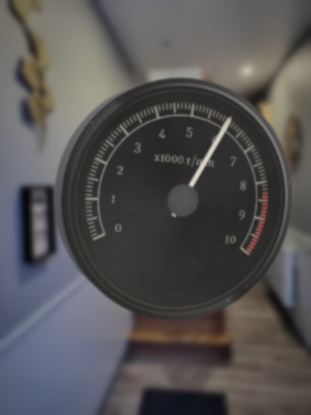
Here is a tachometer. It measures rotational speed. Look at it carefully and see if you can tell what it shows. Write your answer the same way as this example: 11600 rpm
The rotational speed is 6000 rpm
